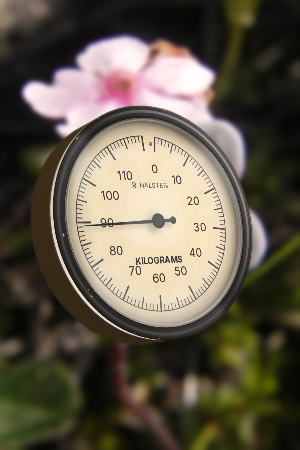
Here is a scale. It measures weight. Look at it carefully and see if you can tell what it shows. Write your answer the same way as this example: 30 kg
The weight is 89 kg
